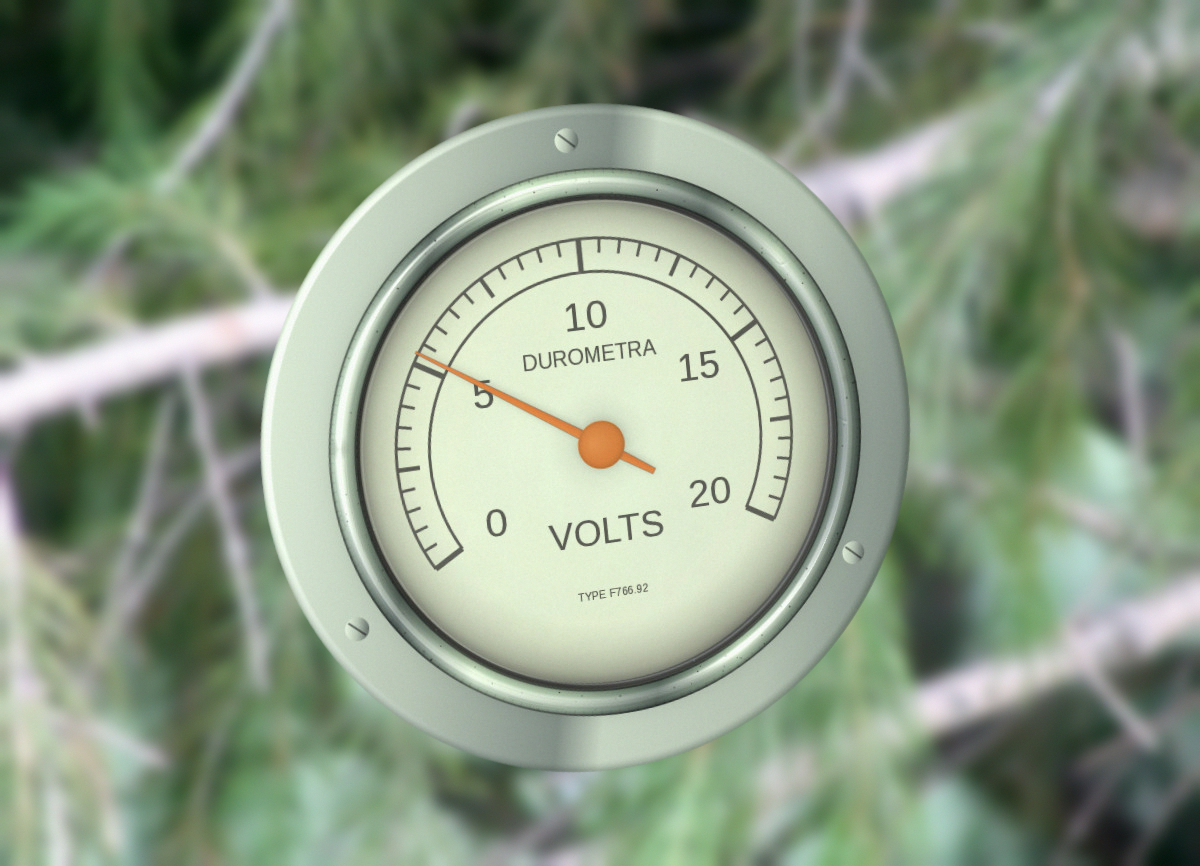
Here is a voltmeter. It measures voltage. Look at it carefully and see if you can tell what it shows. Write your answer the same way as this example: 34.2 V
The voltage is 5.25 V
